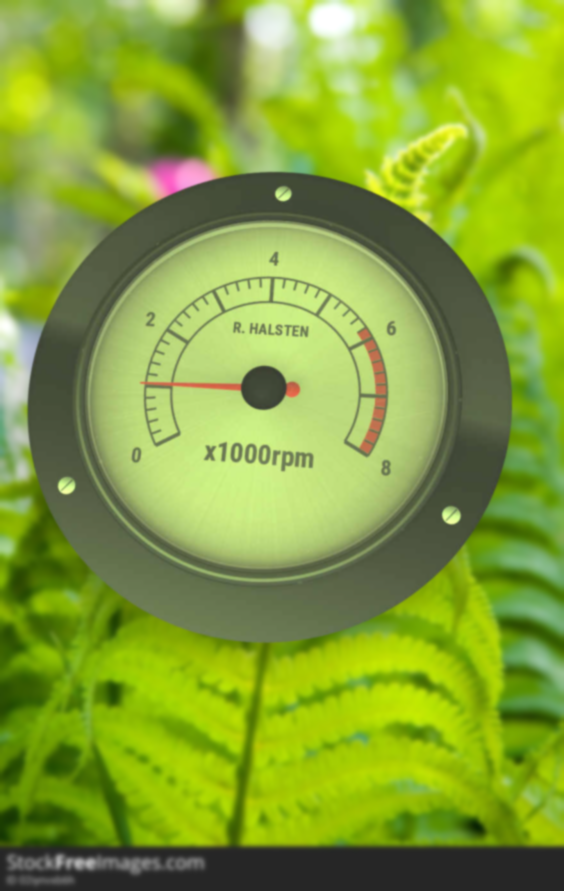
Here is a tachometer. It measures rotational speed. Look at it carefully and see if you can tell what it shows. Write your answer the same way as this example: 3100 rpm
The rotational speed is 1000 rpm
